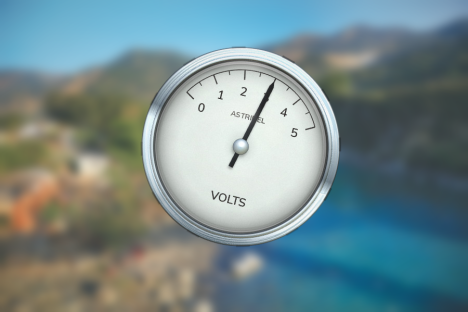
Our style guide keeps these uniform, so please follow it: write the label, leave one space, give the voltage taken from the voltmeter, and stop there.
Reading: 3 V
